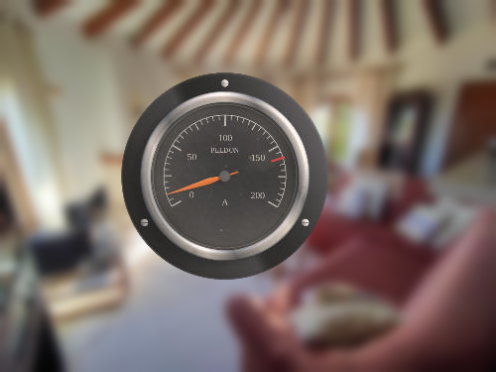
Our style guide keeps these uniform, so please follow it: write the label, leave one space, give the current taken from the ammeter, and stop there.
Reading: 10 A
